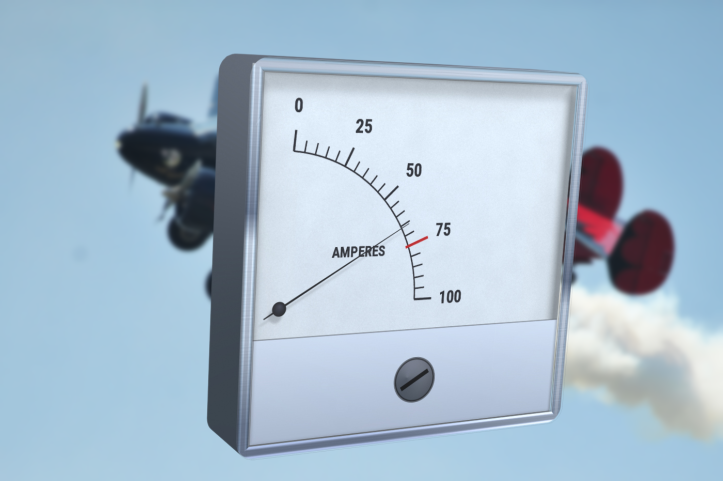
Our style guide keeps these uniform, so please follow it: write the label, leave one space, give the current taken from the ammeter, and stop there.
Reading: 65 A
